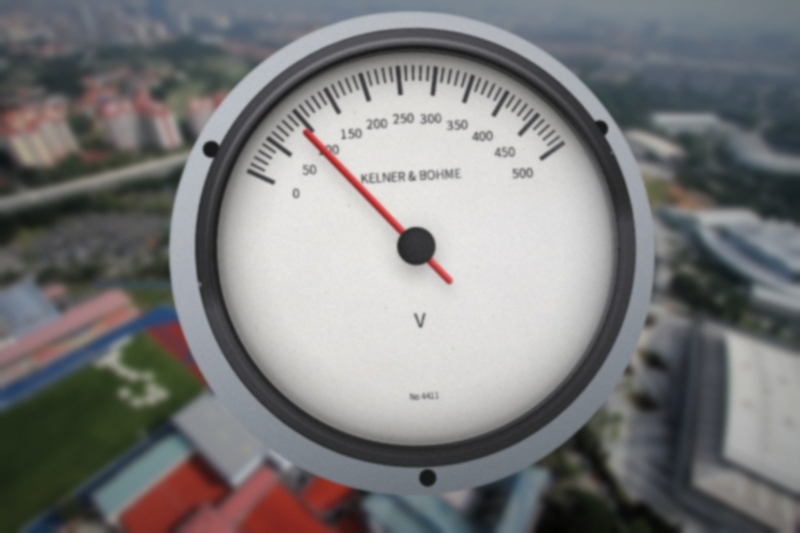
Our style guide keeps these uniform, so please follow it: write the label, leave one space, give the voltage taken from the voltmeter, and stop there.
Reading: 90 V
